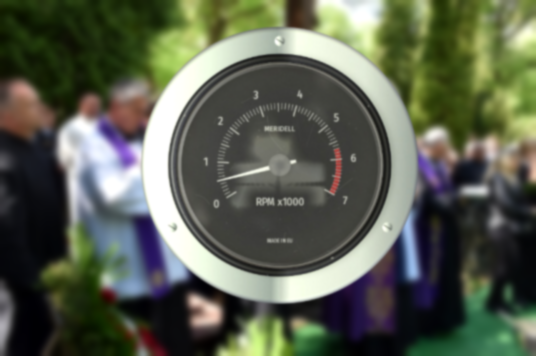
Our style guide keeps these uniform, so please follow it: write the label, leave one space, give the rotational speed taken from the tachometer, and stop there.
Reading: 500 rpm
